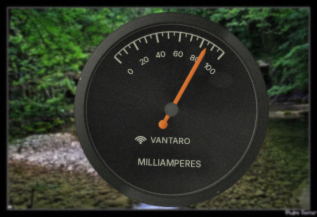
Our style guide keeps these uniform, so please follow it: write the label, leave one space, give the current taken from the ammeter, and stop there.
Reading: 85 mA
